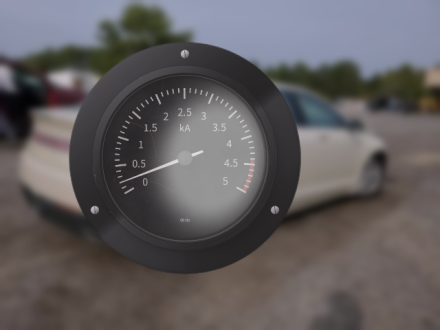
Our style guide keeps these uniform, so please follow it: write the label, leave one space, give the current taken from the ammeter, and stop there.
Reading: 0.2 kA
